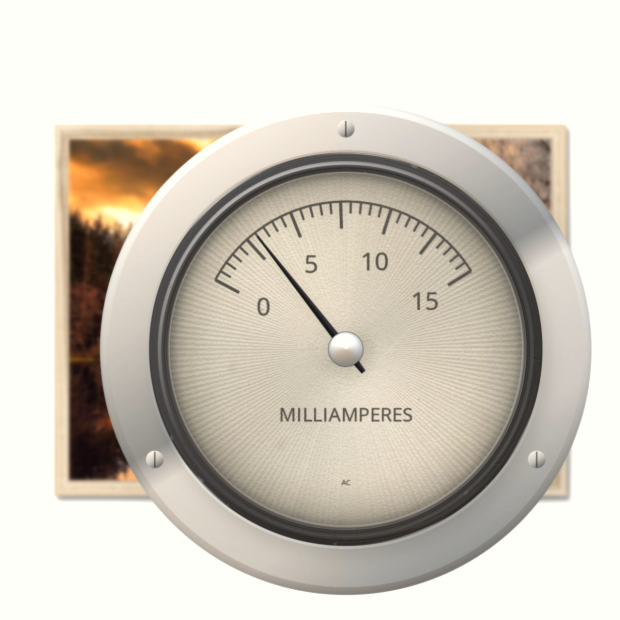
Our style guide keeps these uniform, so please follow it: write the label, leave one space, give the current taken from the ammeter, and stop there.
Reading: 3 mA
